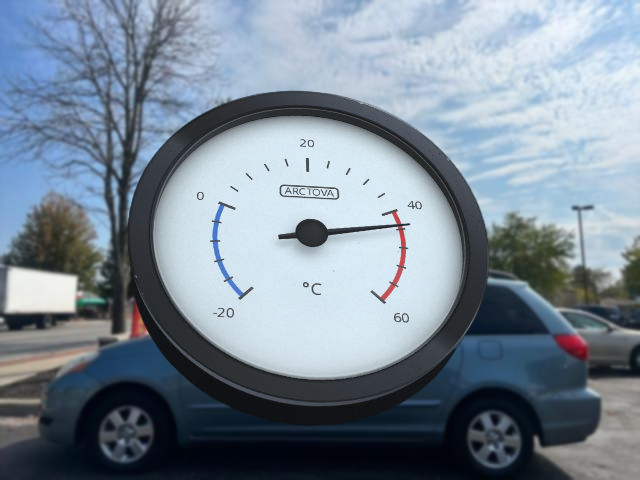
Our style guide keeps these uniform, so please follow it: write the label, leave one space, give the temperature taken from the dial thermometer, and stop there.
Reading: 44 °C
